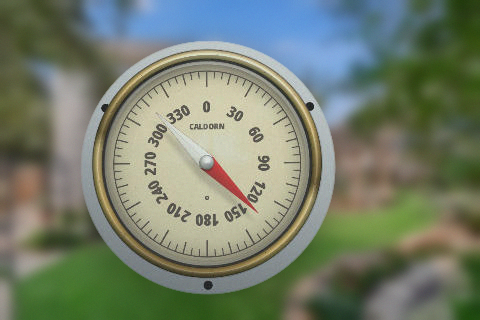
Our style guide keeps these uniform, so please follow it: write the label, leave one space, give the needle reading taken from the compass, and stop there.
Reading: 135 °
